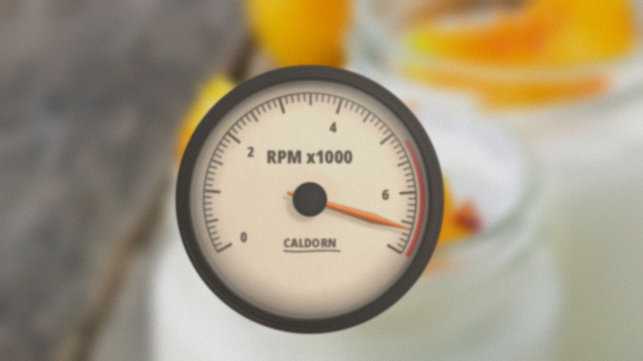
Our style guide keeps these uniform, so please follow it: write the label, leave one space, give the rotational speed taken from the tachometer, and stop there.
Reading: 6600 rpm
